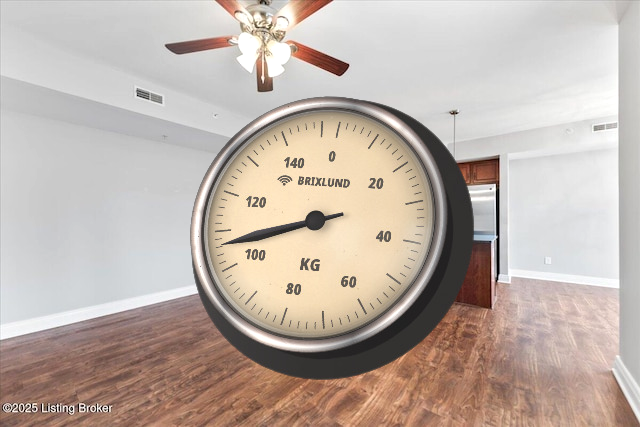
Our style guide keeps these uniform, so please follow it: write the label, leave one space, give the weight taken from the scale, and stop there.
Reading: 106 kg
